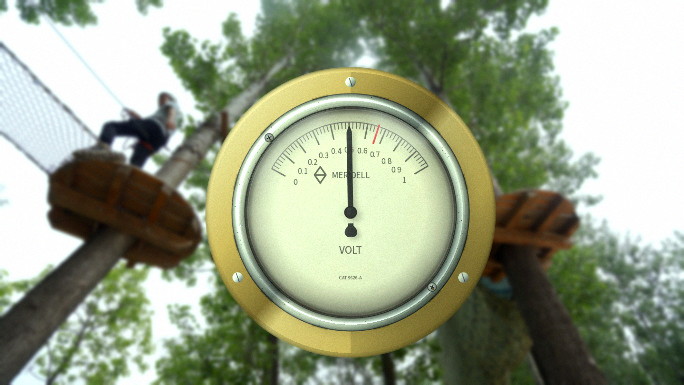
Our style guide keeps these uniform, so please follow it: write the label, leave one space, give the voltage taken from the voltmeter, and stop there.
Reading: 0.5 V
